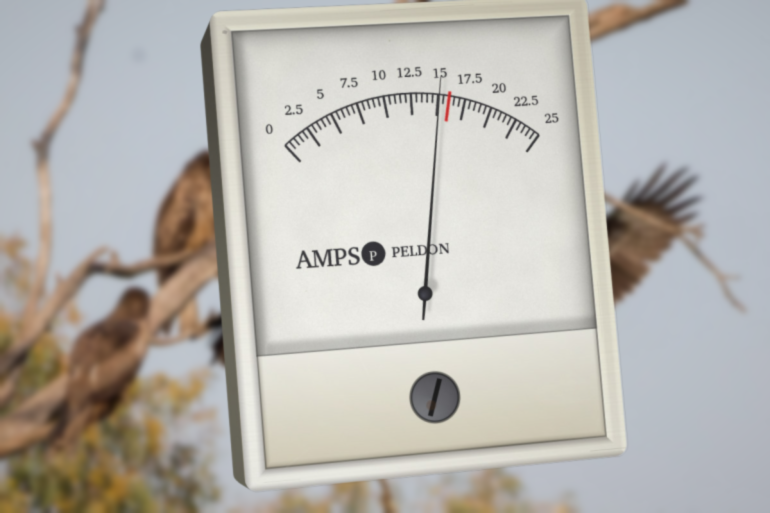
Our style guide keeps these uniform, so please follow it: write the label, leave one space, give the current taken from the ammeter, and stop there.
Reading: 15 A
